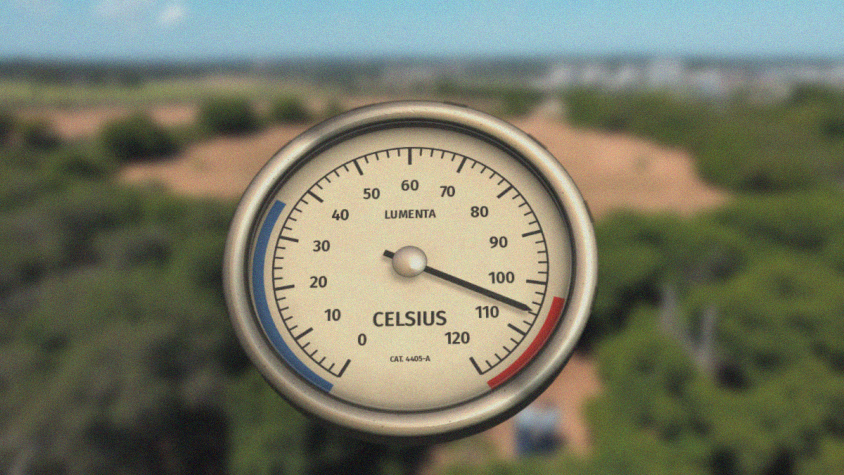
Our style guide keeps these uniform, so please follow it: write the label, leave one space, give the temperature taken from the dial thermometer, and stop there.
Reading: 106 °C
